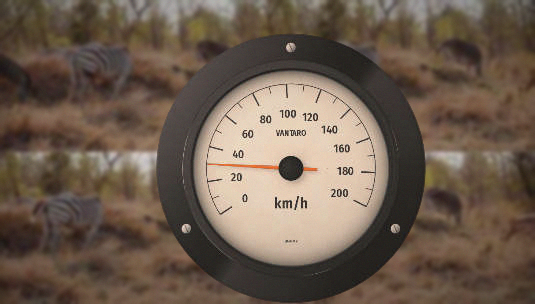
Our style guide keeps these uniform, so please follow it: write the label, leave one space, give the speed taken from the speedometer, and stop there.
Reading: 30 km/h
